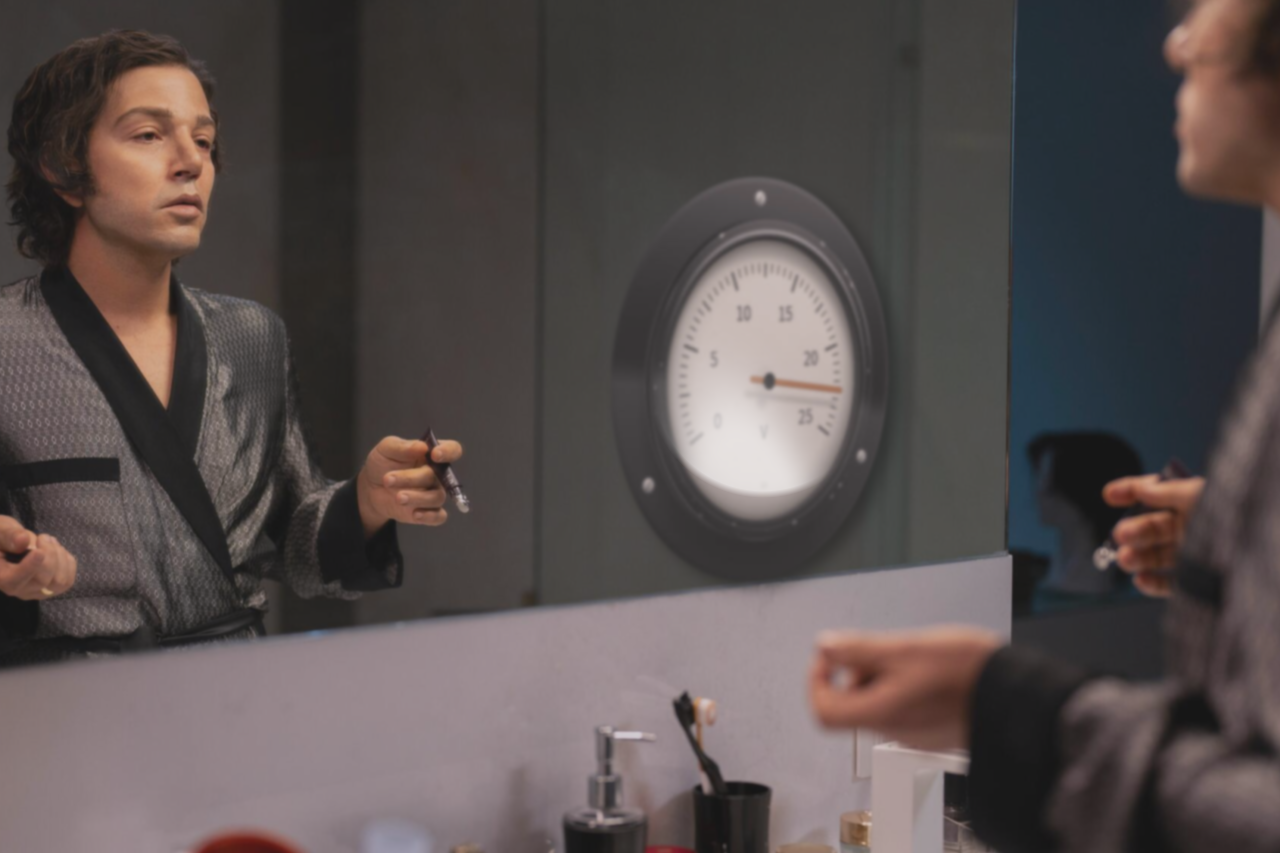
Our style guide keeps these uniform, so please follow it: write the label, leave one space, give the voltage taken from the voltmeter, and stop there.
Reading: 22.5 V
